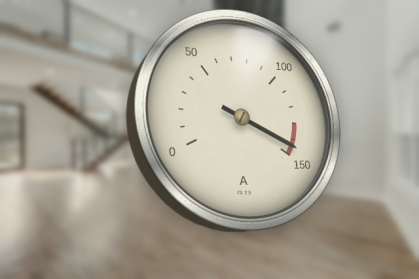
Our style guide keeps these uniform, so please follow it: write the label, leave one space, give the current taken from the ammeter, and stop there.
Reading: 145 A
